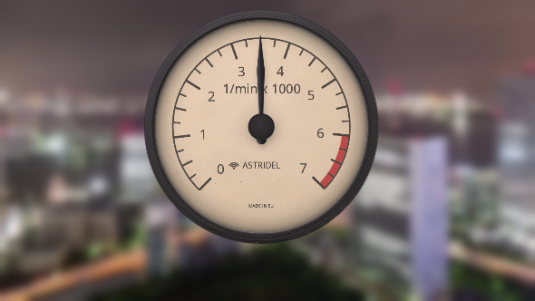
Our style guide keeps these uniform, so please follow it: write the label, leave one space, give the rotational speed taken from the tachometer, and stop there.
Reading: 3500 rpm
